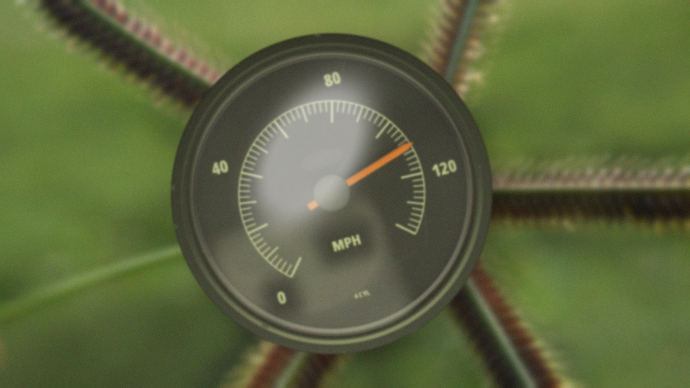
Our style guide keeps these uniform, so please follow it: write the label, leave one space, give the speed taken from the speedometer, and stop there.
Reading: 110 mph
